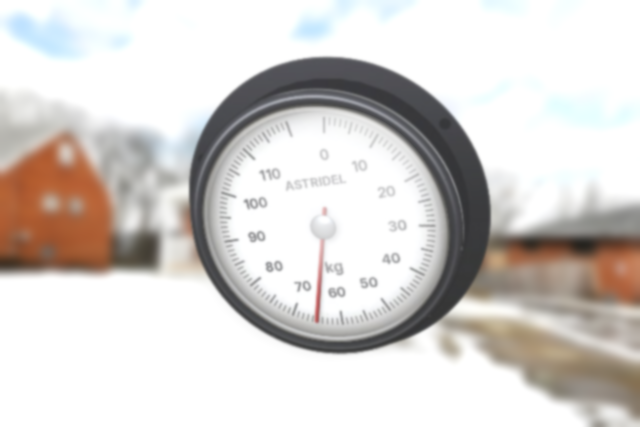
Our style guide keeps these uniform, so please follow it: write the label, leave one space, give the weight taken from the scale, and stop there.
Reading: 65 kg
